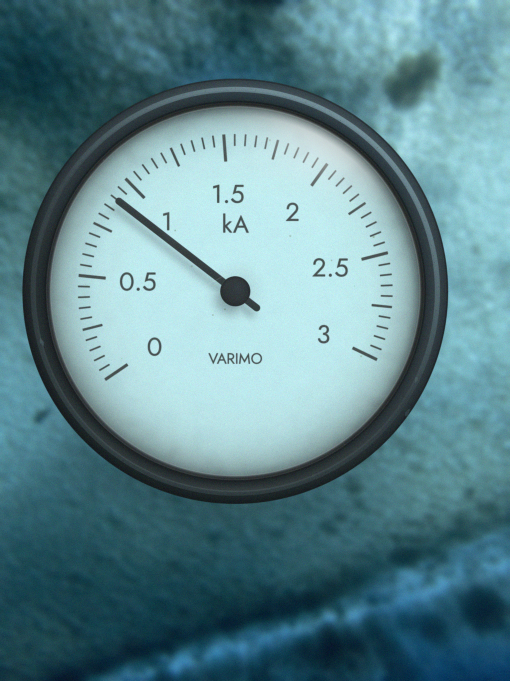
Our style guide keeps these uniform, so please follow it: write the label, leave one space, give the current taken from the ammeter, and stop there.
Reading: 0.9 kA
